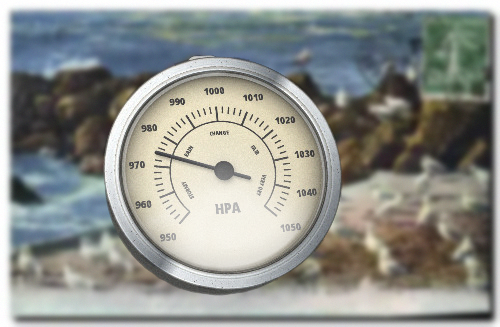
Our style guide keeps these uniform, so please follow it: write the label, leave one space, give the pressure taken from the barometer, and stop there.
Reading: 974 hPa
